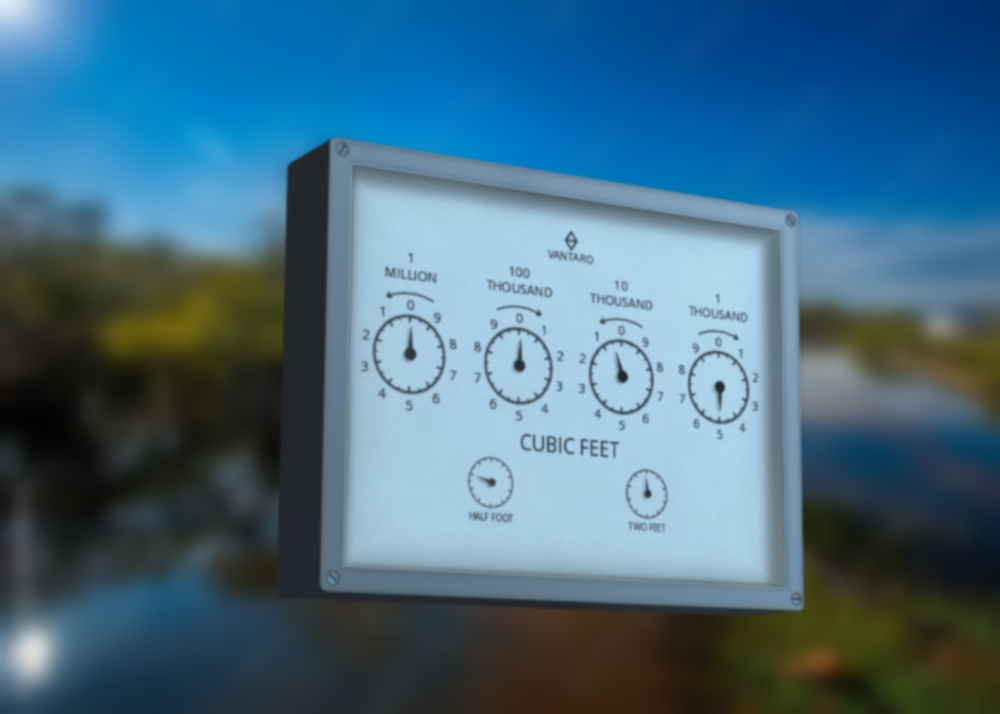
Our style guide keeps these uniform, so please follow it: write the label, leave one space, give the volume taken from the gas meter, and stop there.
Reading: 500 ft³
